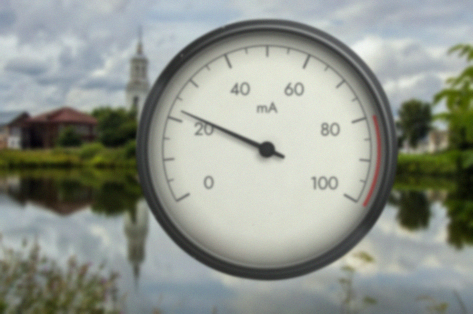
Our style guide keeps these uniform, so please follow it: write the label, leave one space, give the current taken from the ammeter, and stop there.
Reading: 22.5 mA
